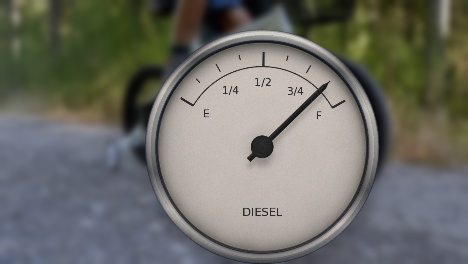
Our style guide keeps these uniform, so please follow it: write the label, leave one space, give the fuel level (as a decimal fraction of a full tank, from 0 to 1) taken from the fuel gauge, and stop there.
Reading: 0.875
